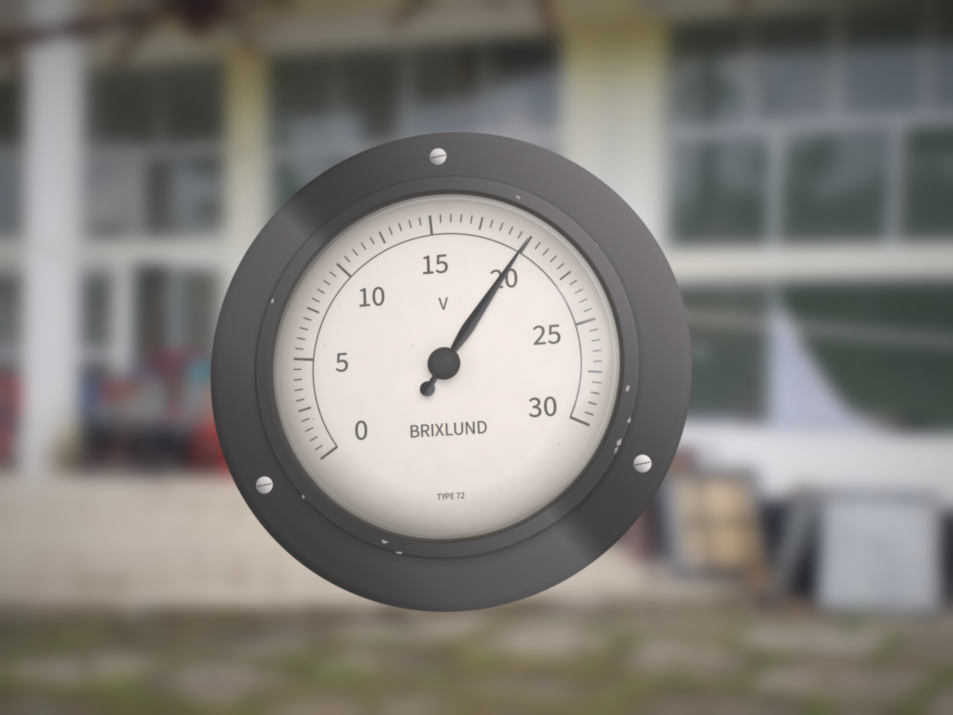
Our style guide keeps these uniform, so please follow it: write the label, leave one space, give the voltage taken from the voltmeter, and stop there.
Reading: 20 V
